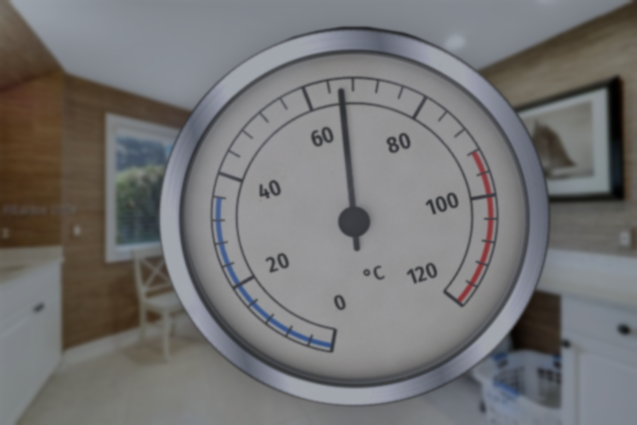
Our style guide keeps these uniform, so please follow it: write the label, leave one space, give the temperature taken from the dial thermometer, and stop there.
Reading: 66 °C
